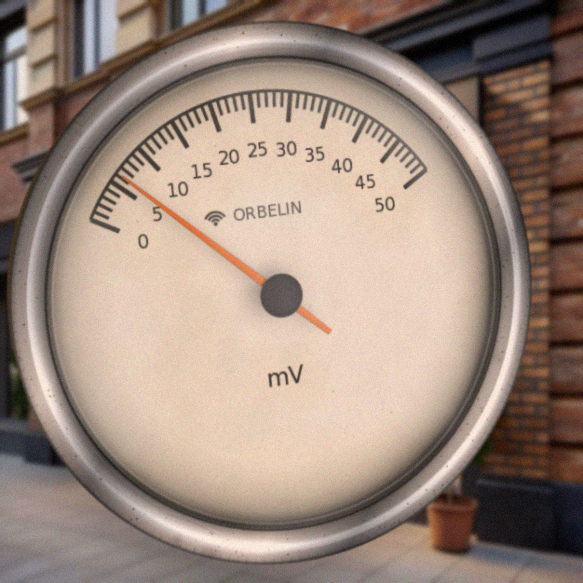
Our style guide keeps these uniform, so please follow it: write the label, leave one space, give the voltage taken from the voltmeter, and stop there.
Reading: 6 mV
